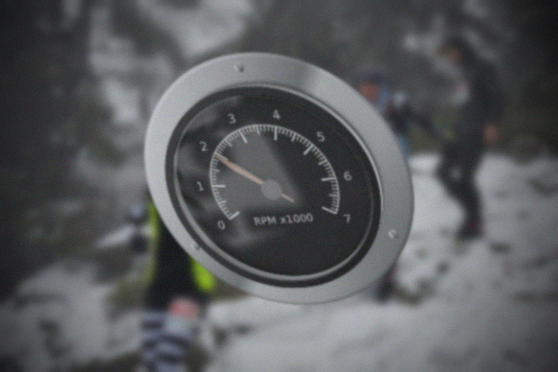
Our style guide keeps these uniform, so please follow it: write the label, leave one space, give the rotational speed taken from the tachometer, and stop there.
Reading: 2000 rpm
